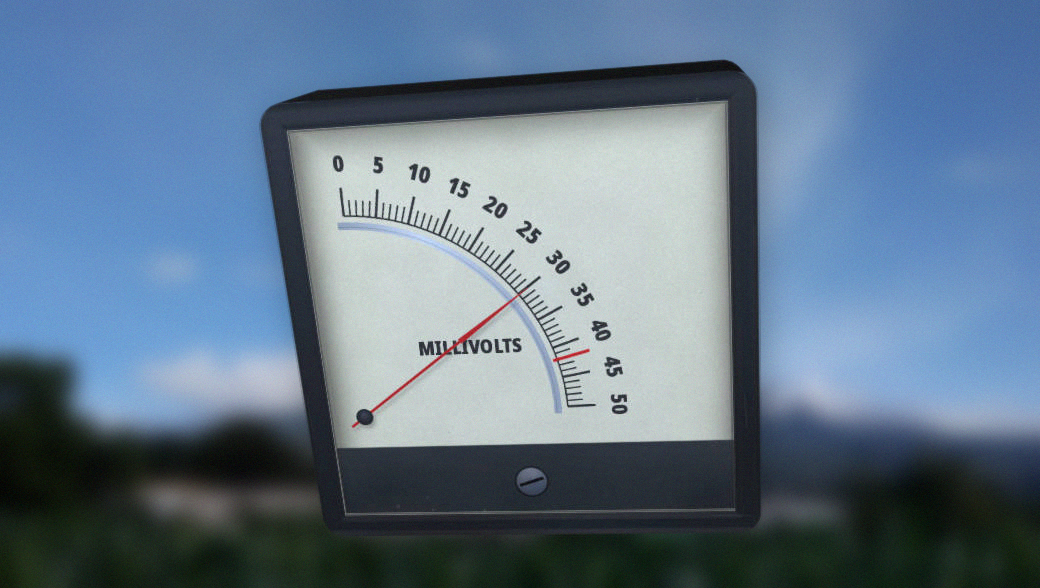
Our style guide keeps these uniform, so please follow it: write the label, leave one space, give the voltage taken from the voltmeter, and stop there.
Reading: 30 mV
